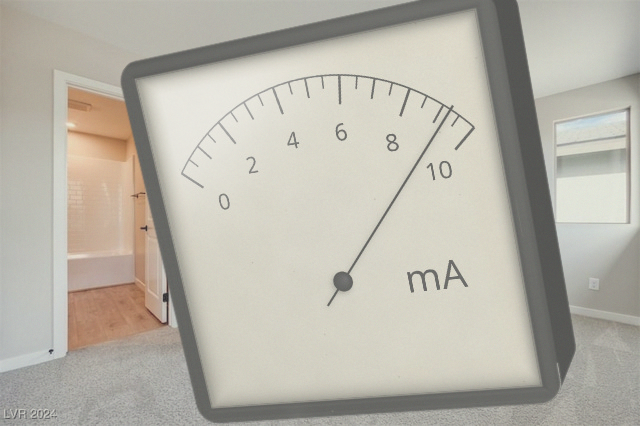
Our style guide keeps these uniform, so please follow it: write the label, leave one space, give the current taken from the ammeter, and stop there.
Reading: 9.25 mA
